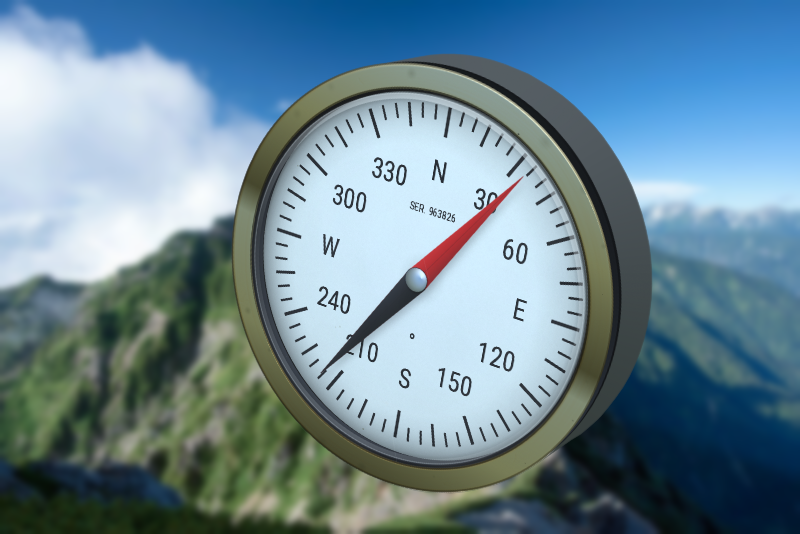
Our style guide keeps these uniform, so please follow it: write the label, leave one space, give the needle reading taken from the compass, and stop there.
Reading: 35 °
